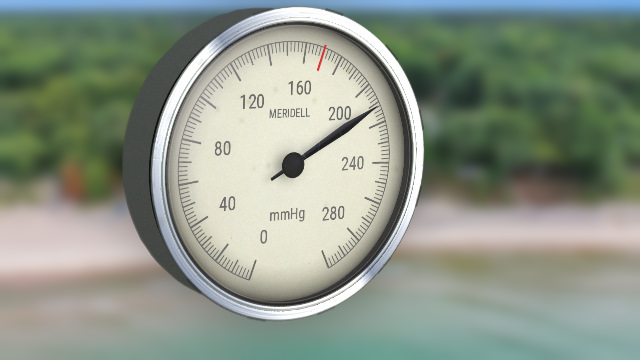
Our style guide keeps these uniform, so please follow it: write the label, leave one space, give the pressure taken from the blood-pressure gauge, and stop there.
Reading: 210 mmHg
